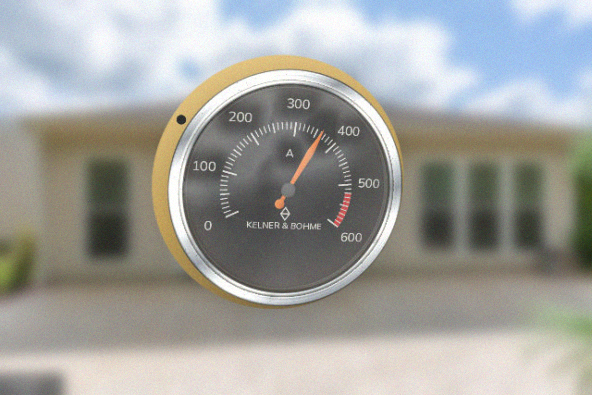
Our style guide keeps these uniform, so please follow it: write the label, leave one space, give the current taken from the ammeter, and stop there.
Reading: 360 A
